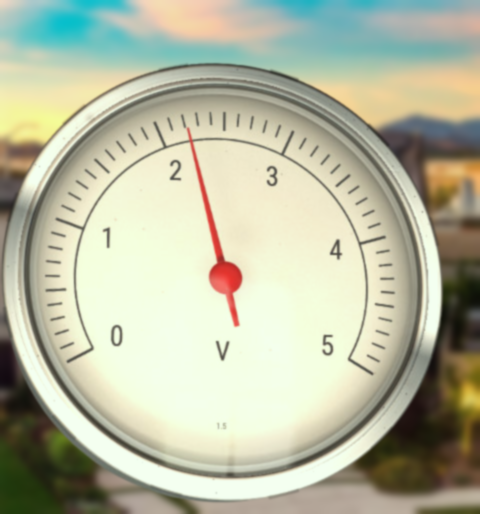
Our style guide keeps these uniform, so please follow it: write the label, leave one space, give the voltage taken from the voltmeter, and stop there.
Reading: 2.2 V
